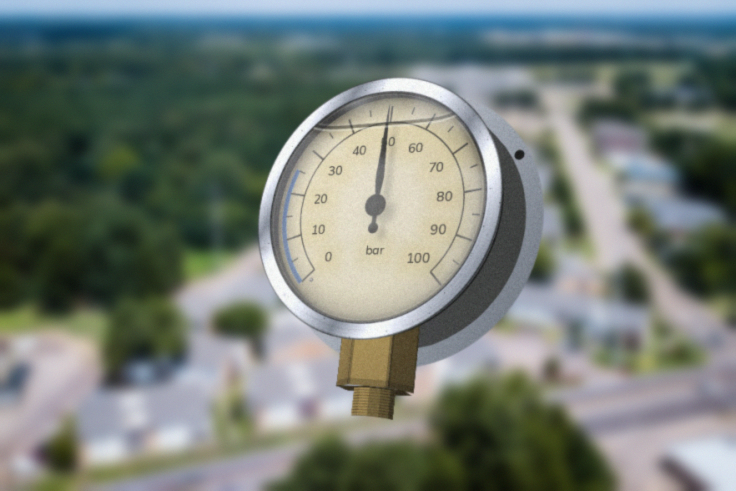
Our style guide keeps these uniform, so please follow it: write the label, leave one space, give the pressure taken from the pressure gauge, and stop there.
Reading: 50 bar
